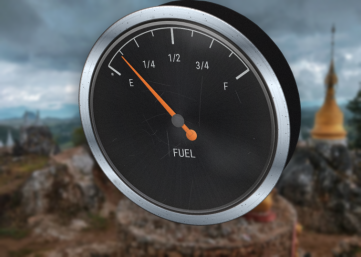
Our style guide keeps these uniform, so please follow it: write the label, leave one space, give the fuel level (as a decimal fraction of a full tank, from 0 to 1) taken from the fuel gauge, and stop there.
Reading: 0.125
